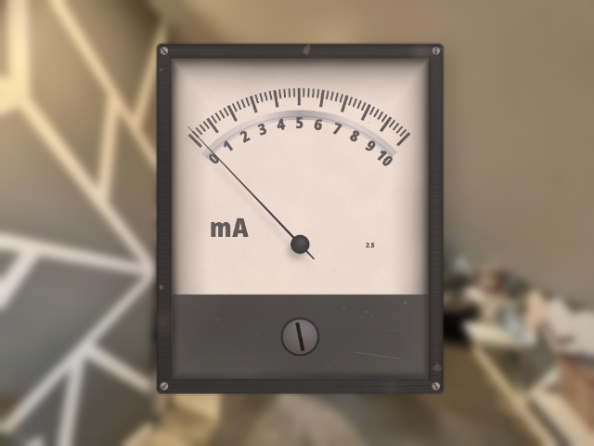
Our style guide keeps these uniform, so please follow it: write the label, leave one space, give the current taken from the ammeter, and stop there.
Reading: 0.2 mA
